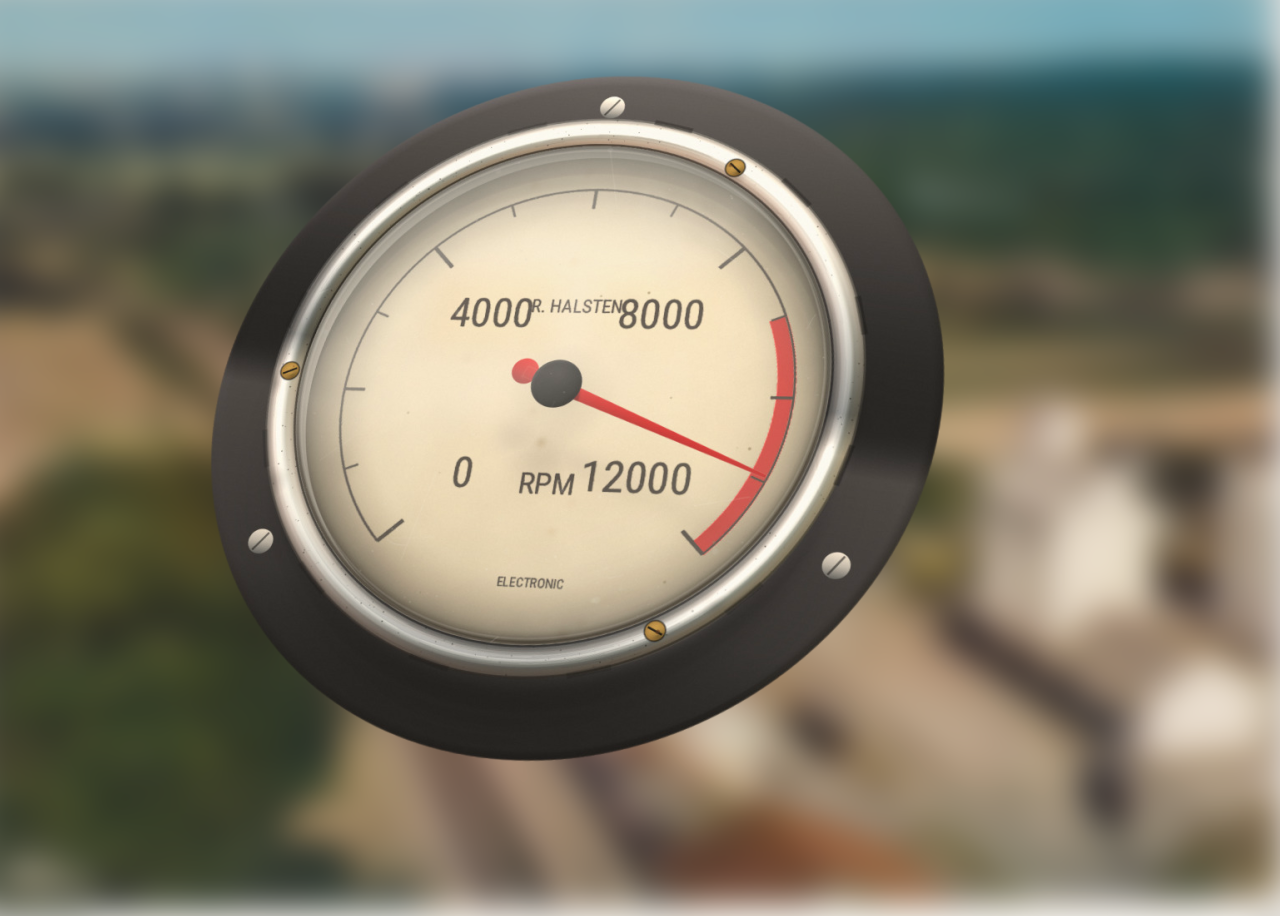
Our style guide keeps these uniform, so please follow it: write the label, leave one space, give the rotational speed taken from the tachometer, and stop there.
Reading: 11000 rpm
